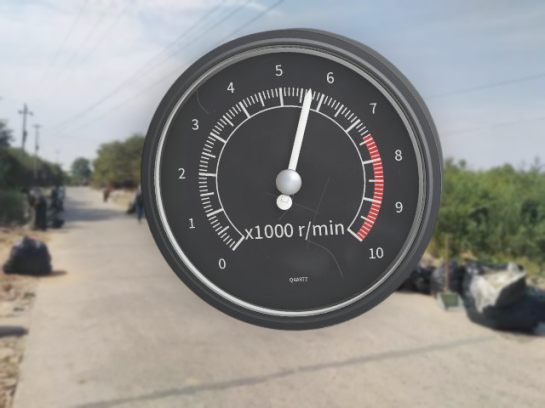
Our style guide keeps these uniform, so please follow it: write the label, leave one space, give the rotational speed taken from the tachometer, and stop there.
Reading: 5700 rpm
